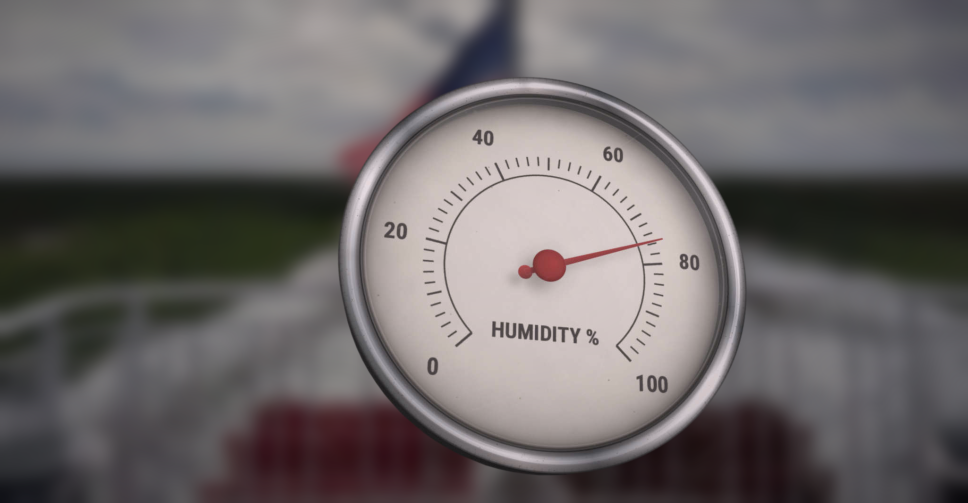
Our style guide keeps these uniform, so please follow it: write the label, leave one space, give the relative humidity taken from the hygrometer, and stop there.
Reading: 76 %
